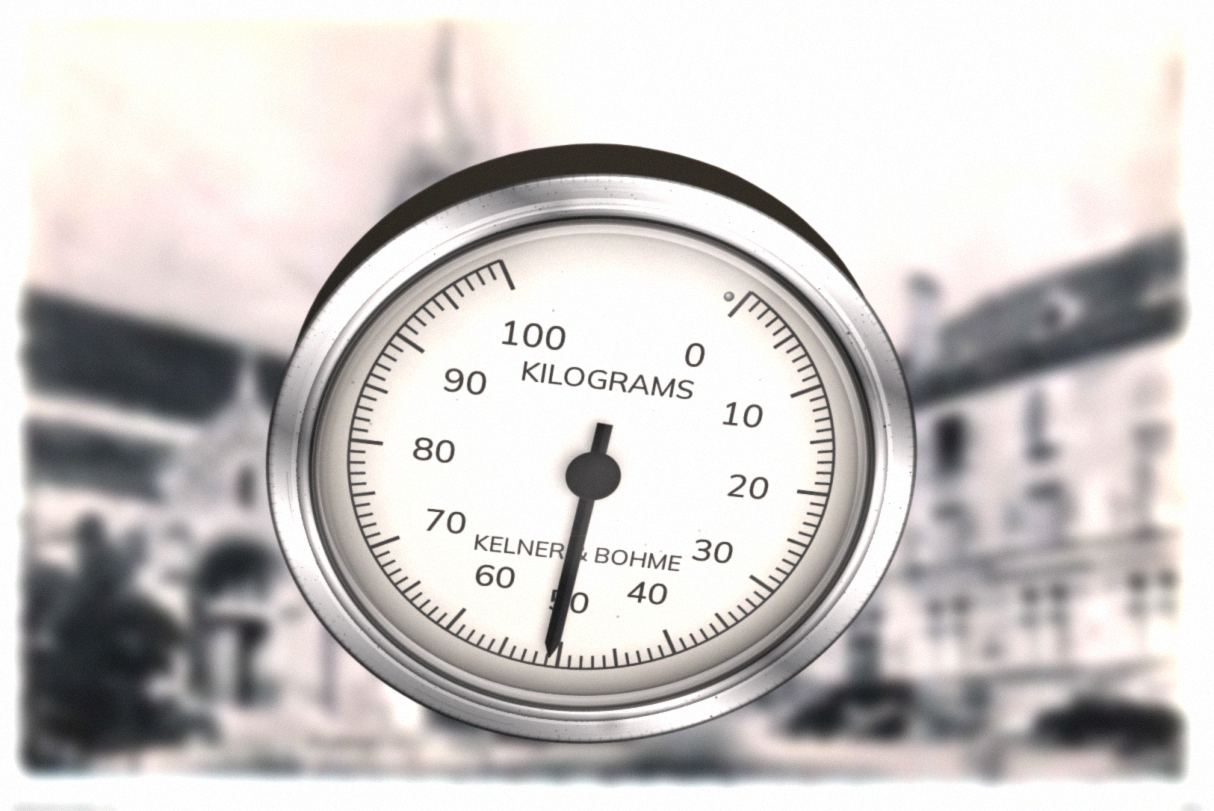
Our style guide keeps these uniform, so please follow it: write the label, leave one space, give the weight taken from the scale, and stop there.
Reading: 51 kg
